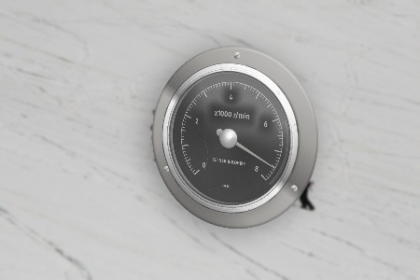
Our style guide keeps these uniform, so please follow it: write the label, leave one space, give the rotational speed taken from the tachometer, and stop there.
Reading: 7500 rpm
